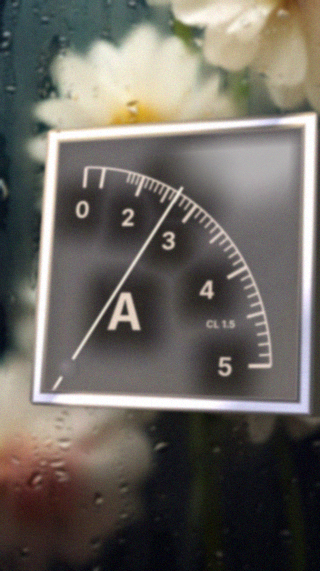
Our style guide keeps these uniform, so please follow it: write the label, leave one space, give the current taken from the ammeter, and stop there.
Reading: 2.7 A
